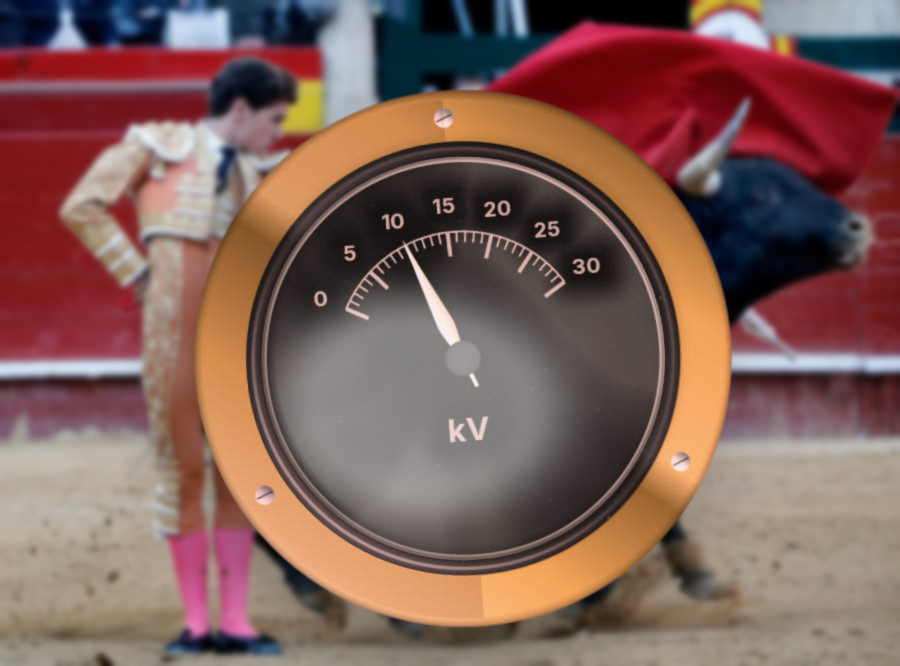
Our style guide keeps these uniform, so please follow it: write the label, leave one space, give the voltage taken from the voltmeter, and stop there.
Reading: 10 kV
